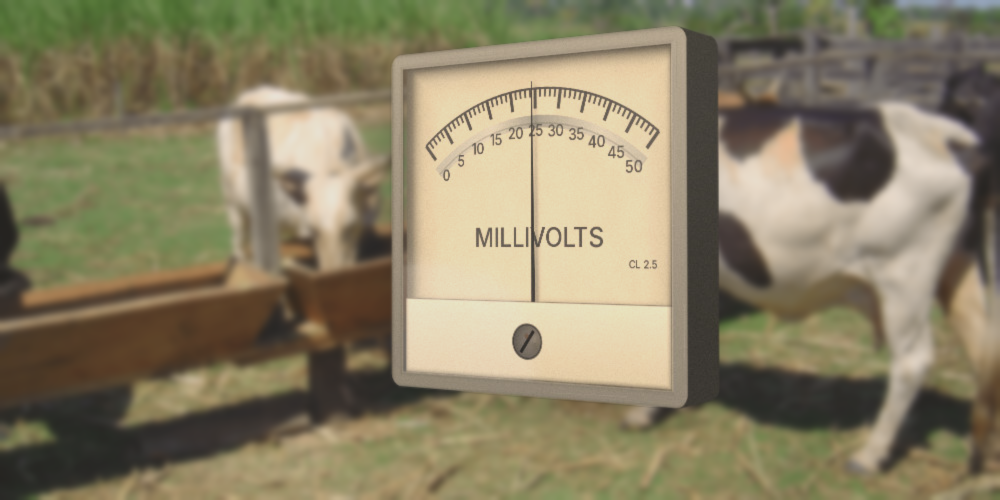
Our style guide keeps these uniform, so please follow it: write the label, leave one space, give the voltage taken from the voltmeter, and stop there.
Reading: 25 mV
